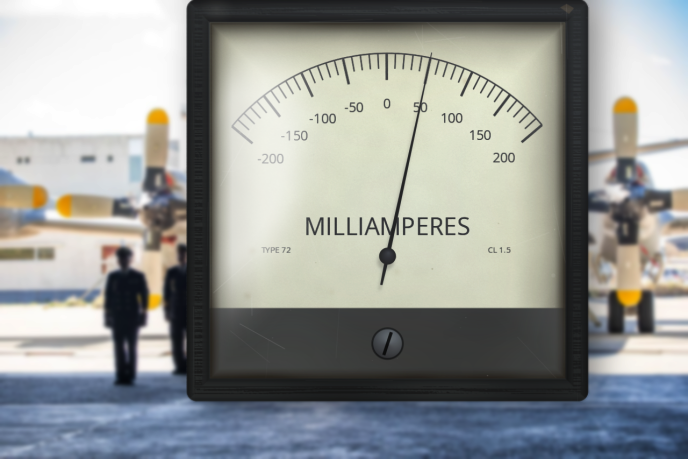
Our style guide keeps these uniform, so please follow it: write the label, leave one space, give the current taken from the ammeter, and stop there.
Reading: 50 mA
